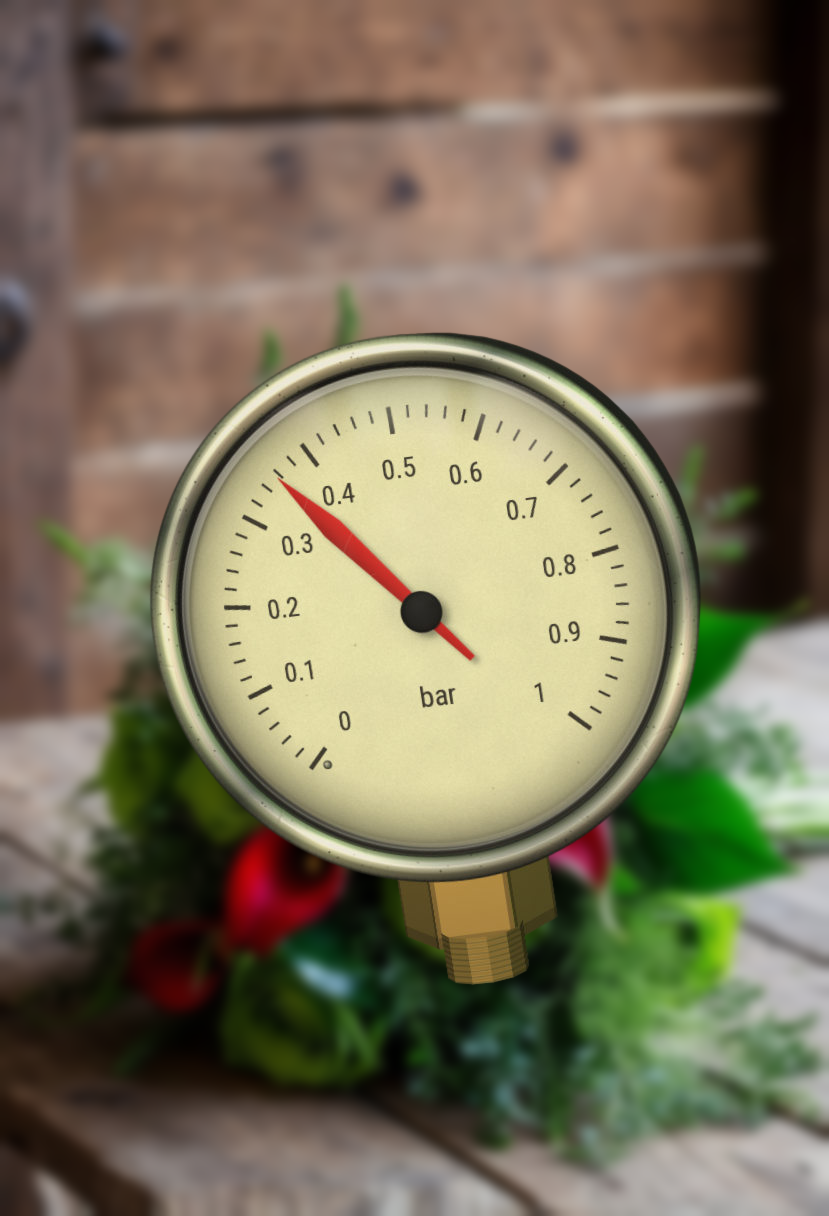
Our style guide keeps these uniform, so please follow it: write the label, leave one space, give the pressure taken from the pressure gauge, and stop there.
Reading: 0.36 bar
